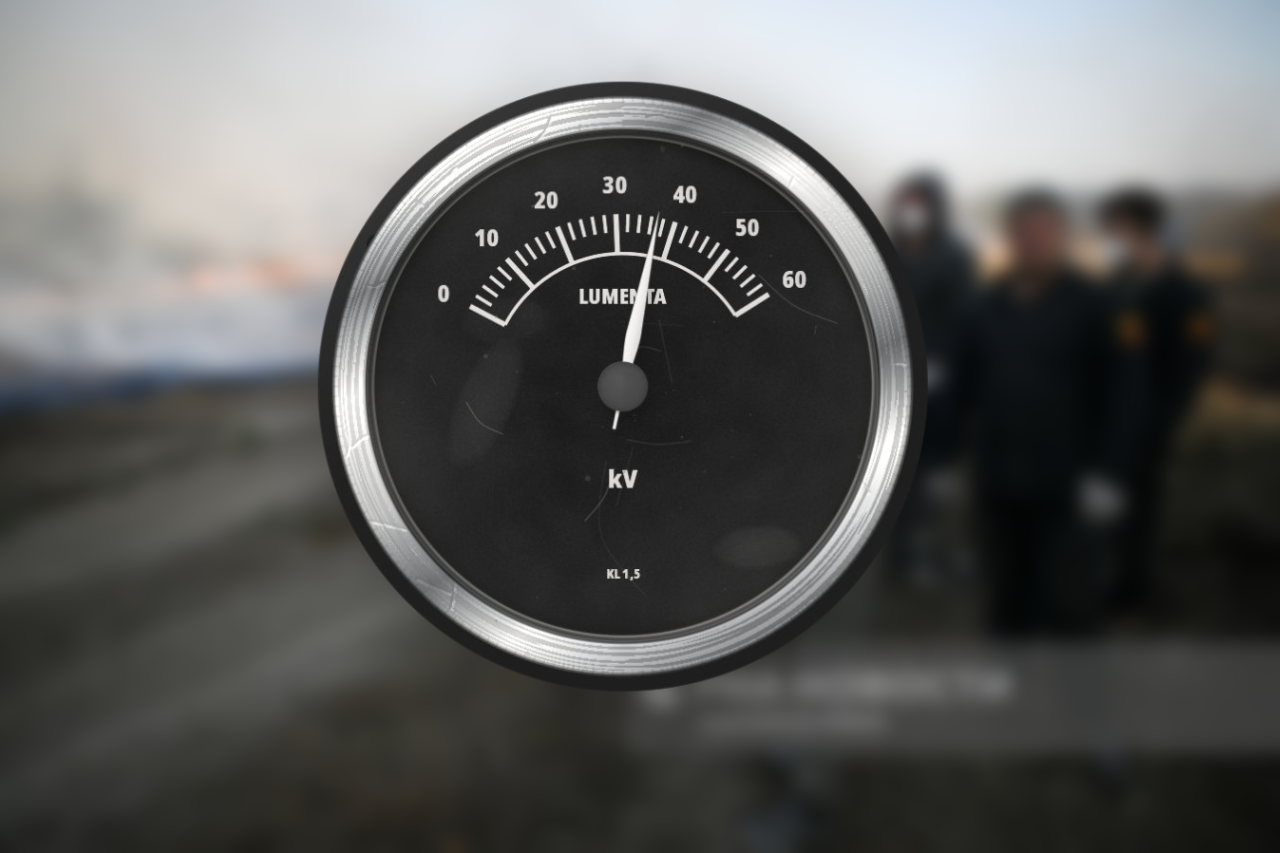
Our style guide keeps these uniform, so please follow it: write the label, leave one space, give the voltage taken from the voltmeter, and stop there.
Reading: 37 kV
